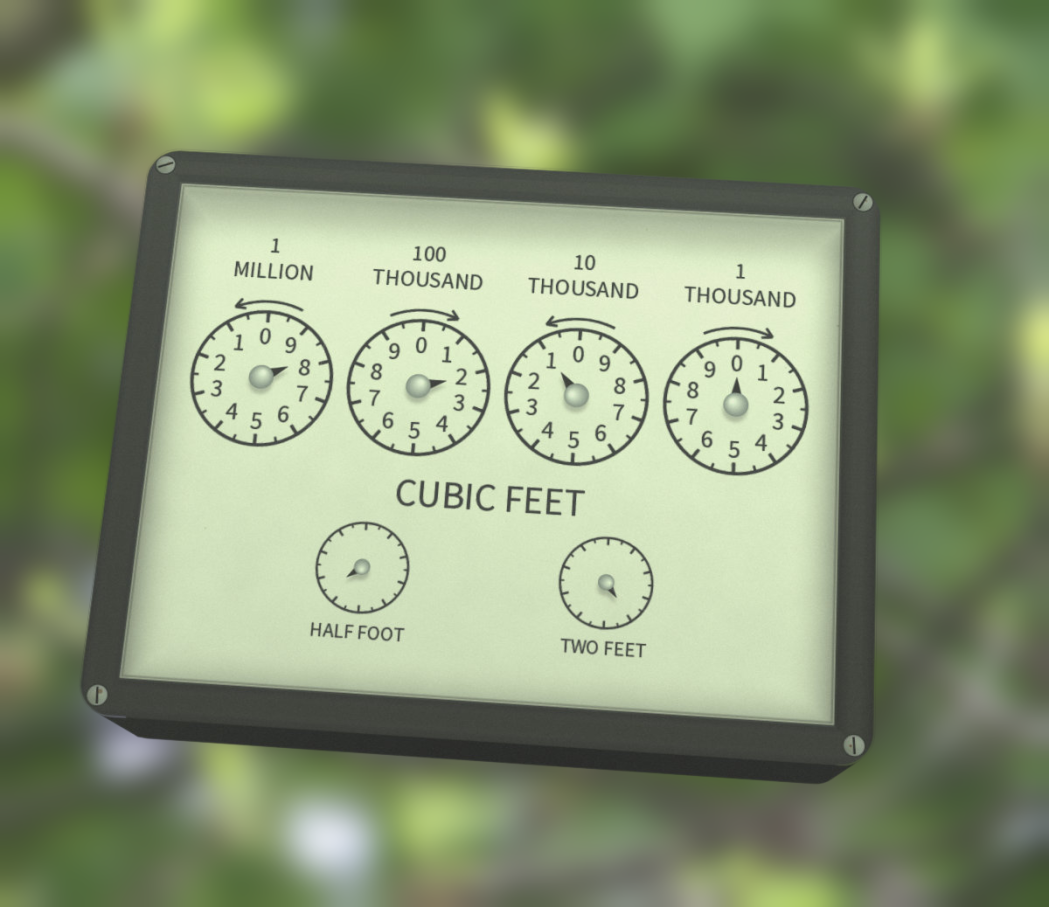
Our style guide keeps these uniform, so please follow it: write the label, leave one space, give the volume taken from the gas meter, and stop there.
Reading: 821000 ft³
